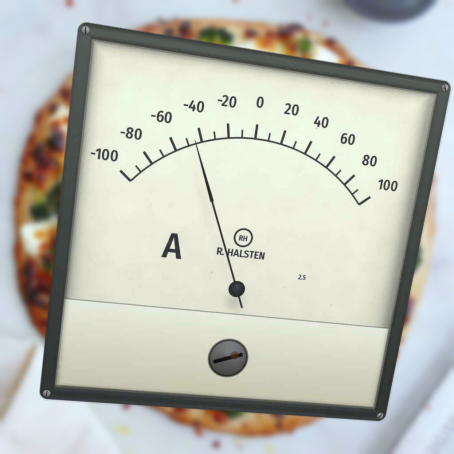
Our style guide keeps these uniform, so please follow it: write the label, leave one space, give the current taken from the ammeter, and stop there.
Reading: -45 A
